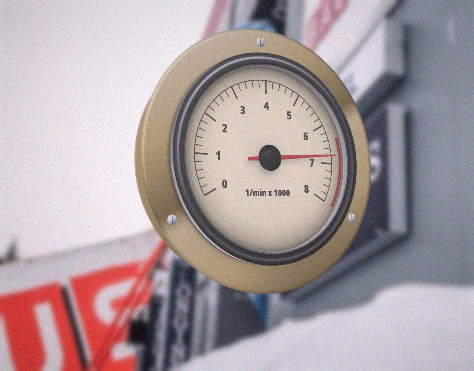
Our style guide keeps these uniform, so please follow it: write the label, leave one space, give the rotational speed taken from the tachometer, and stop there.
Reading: 6800 rpm
